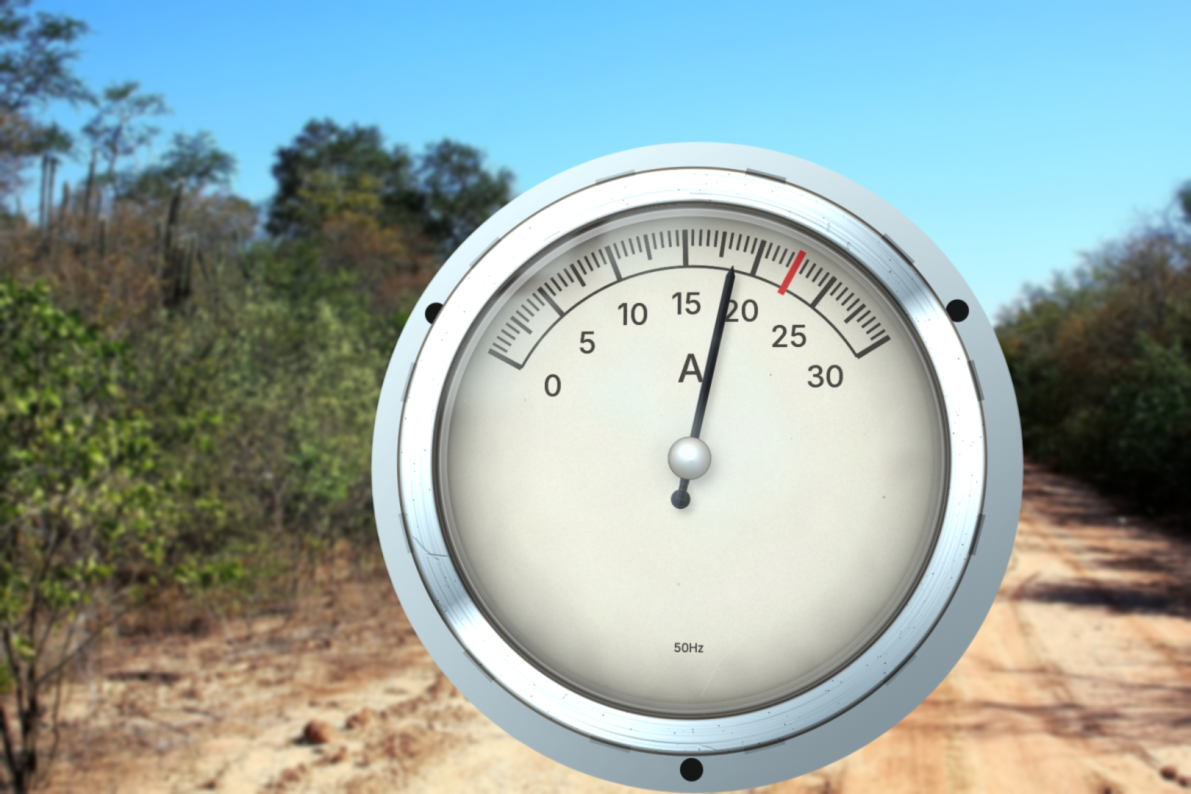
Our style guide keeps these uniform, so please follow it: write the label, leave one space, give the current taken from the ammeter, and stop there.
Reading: 18.5 A
